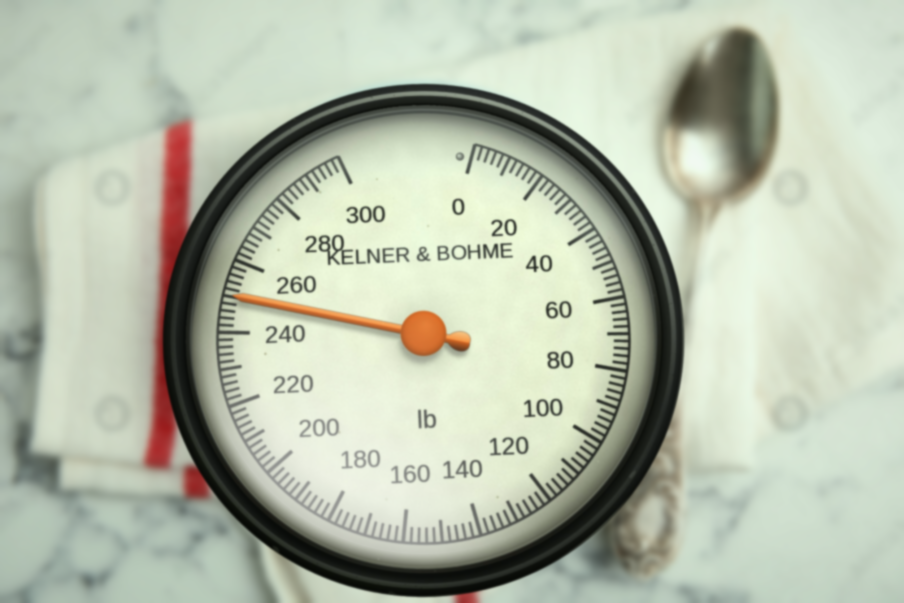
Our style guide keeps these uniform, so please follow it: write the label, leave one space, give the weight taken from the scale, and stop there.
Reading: 250 lb
